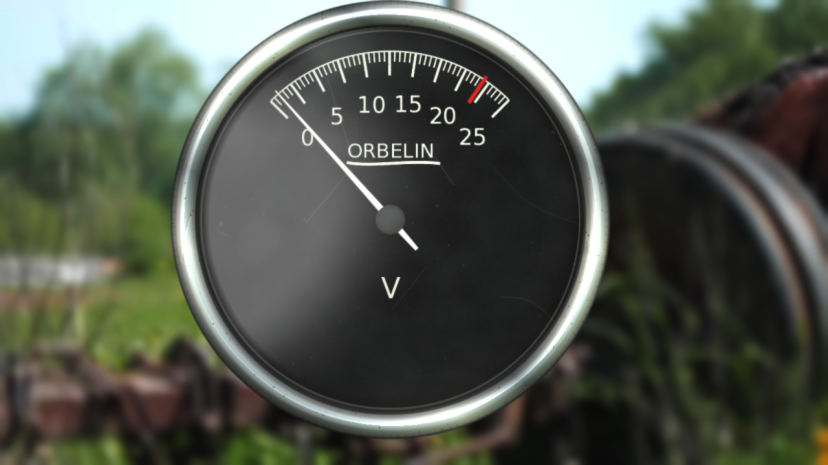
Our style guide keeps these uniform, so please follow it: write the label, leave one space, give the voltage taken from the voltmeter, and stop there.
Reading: 1 V
